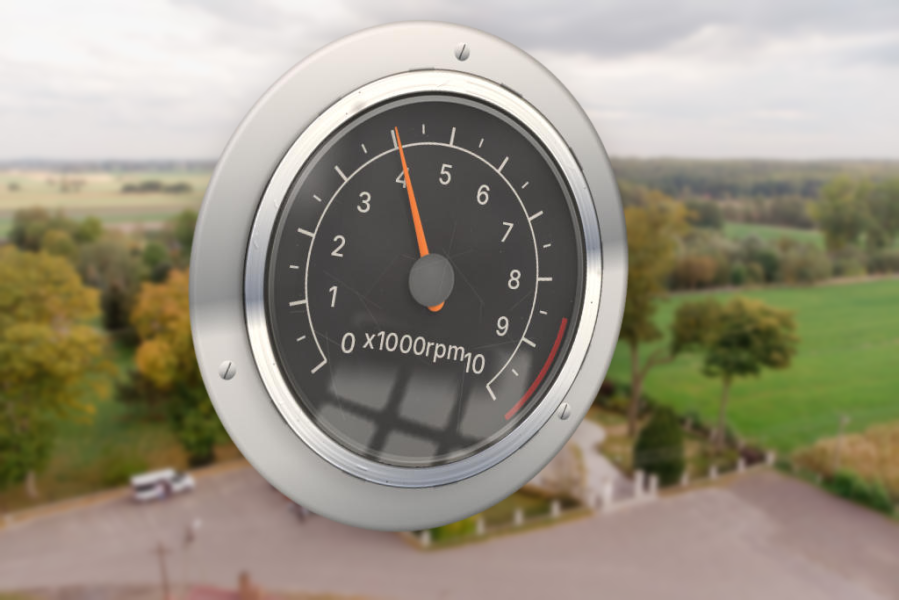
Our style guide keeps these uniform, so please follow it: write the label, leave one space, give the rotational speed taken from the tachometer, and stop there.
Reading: 4000 rpm
